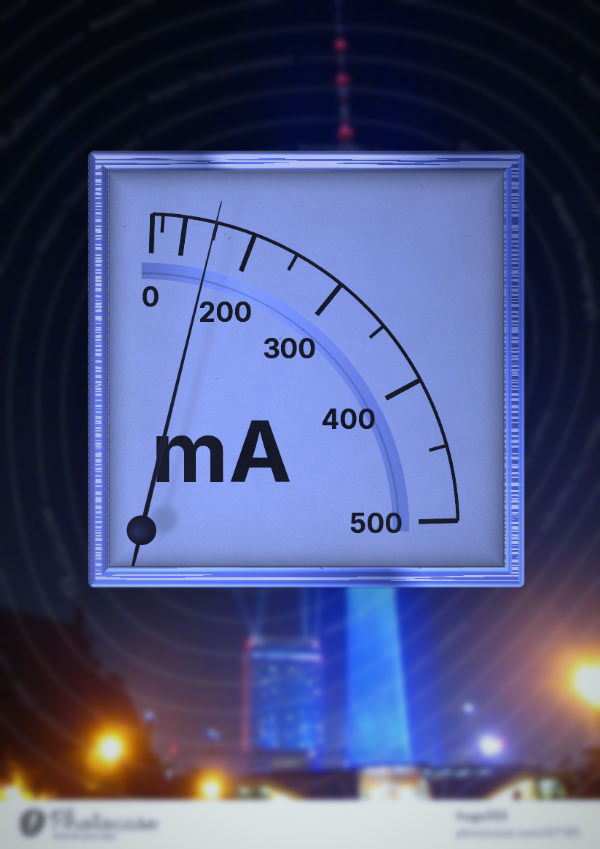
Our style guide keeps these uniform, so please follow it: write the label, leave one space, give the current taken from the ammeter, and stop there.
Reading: 150 mA
